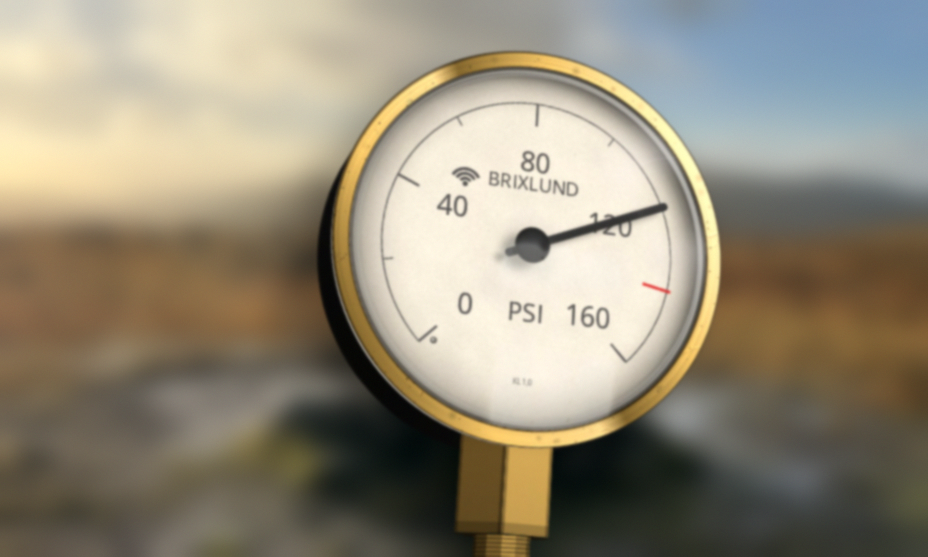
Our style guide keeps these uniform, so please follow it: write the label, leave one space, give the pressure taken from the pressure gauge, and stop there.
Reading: 120 psi
